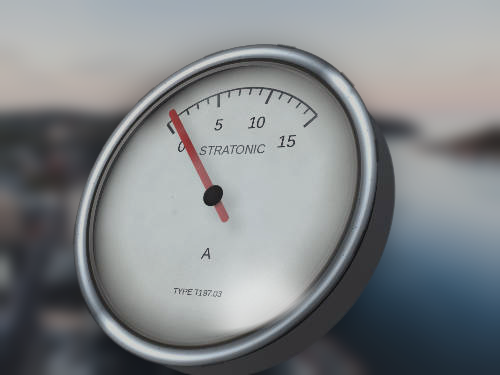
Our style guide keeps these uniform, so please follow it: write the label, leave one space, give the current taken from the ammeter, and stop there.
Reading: 1 A
